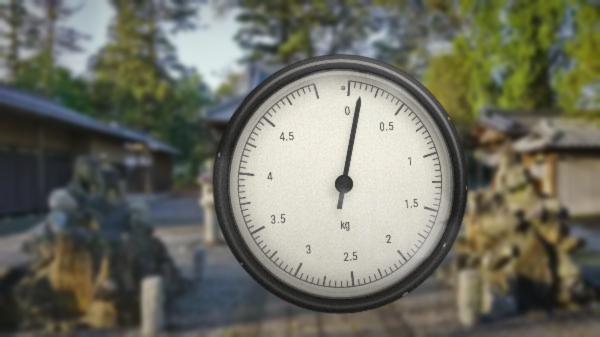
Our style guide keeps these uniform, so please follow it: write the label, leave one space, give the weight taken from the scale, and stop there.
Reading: 0.1 kg
